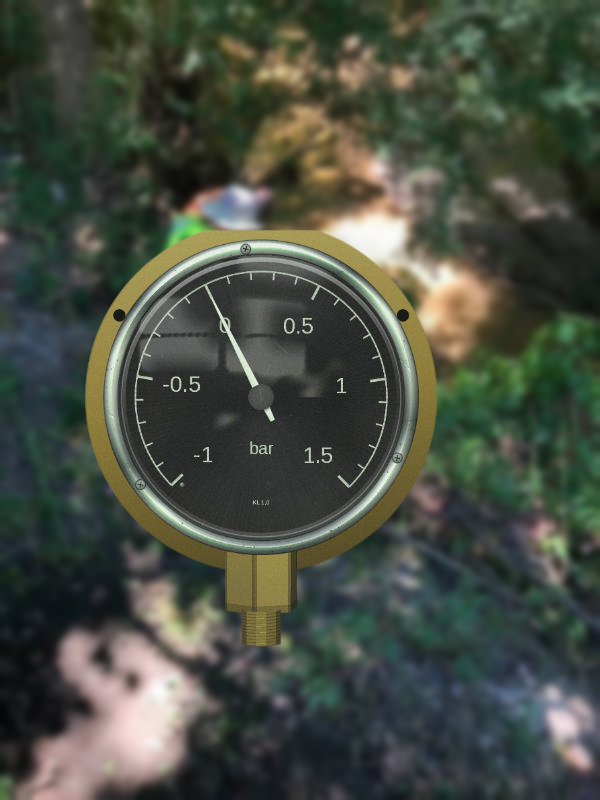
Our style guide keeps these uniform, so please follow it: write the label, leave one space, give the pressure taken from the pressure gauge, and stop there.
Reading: 0 bar
